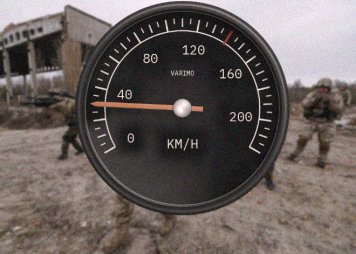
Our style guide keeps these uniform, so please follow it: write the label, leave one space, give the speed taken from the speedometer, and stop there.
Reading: 30 km/h
